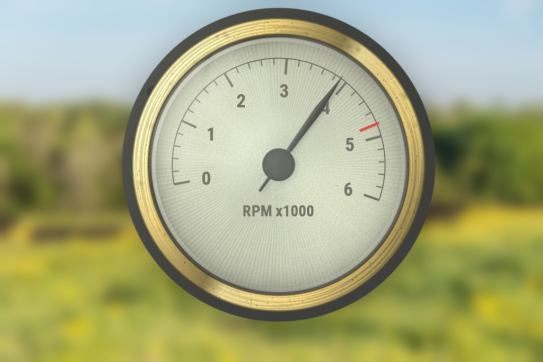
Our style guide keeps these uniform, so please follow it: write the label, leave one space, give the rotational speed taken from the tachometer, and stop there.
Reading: 3900 rpm
